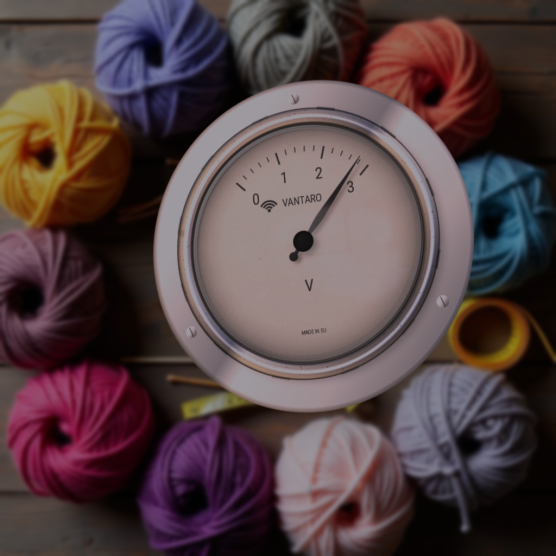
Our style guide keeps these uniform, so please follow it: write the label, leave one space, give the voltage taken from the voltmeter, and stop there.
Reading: 2.8 V
